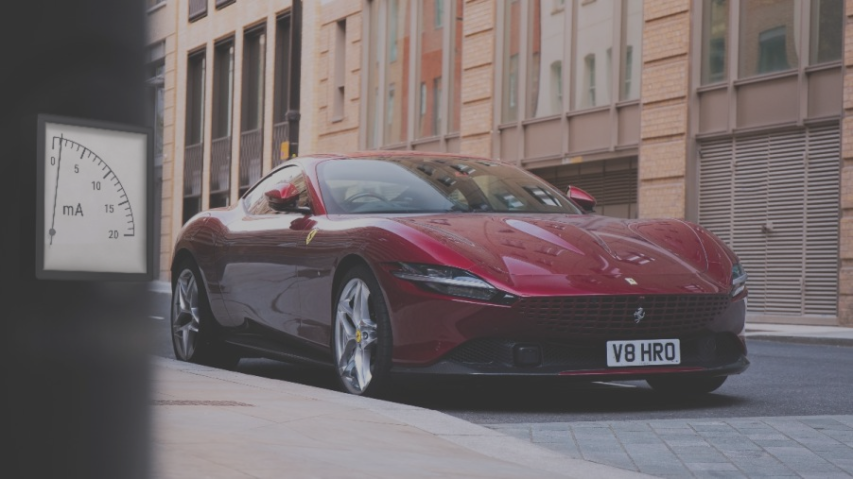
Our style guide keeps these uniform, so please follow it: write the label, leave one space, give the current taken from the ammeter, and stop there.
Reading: 1 mA
